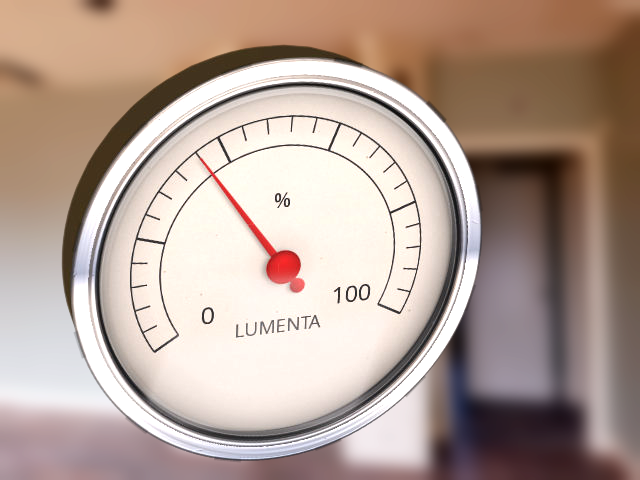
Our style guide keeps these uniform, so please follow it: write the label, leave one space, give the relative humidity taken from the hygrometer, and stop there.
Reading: 36 %
